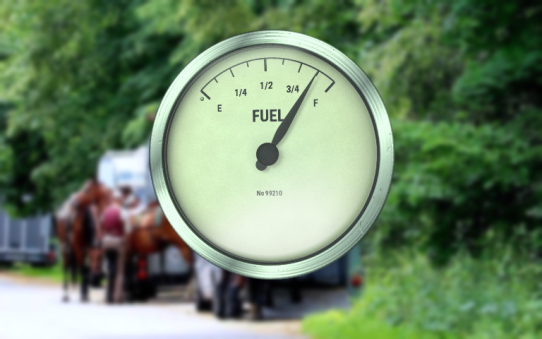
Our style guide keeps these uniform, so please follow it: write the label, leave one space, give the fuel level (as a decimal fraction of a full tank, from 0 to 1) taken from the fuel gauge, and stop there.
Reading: 0.875
